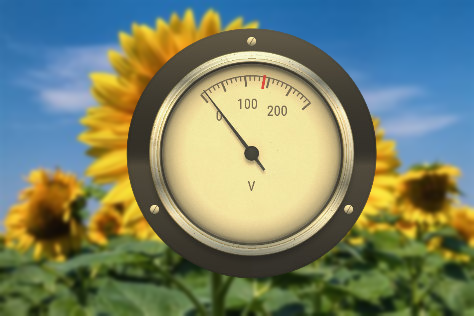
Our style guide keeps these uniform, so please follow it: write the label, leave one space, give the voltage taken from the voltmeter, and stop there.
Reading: 10 V
